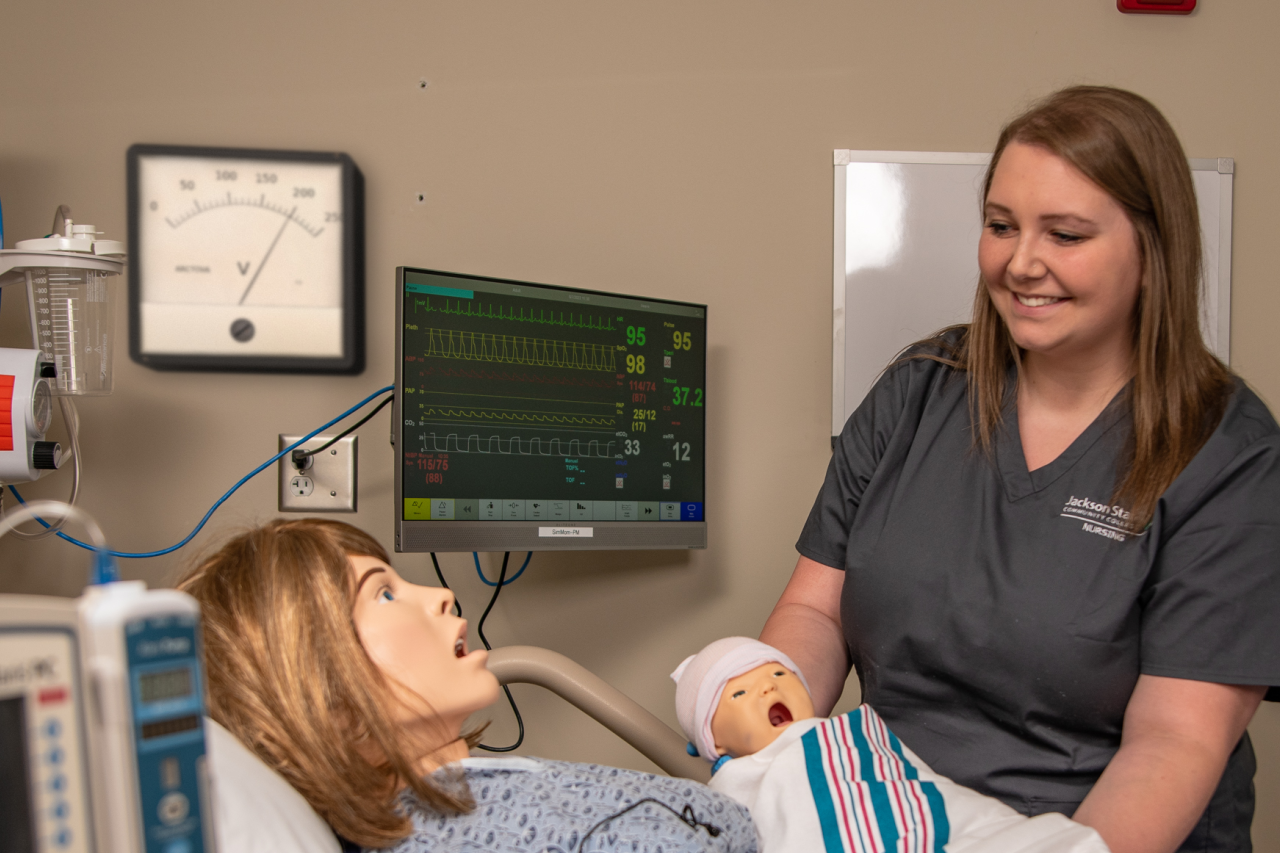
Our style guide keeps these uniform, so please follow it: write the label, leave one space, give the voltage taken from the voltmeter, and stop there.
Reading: 200 V
